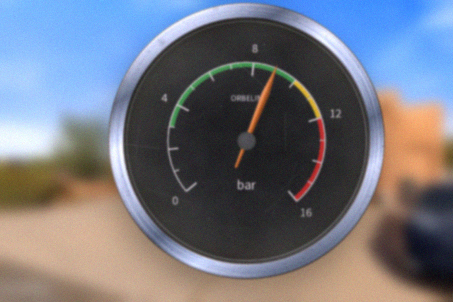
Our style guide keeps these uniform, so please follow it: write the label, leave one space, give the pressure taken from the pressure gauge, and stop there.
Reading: 9 bar
